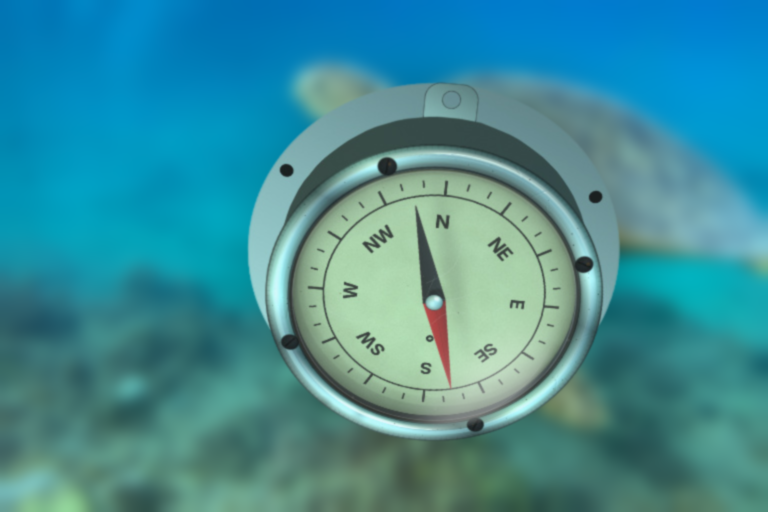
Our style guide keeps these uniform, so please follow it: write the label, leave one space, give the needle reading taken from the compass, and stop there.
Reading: 165 °
